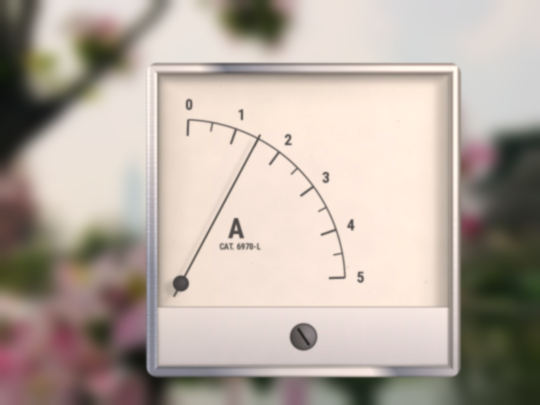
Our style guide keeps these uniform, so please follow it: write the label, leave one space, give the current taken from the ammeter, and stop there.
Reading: 1.5 A
